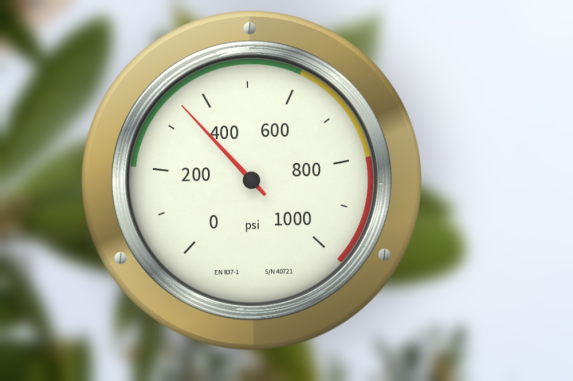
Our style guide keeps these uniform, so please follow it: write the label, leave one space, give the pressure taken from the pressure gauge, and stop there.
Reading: 350 psi
